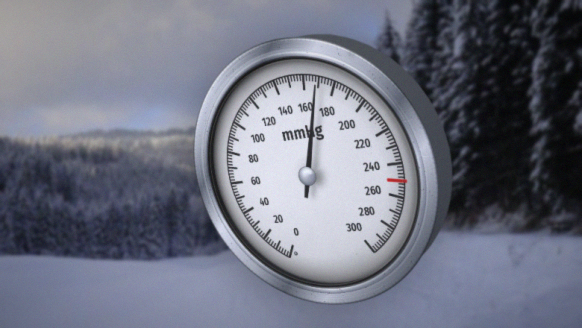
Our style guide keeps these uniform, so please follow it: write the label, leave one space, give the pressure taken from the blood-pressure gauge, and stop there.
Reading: 170 mmHg
